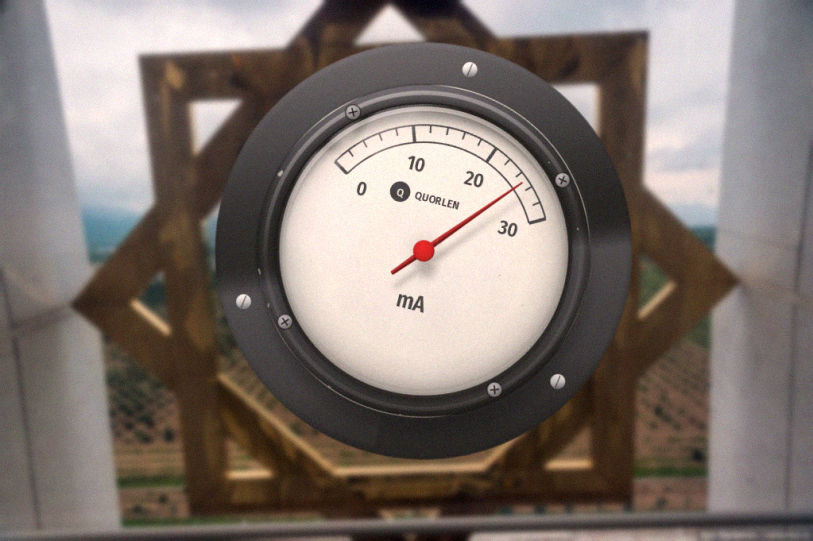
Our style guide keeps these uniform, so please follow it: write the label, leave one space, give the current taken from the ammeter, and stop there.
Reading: 25 mA
